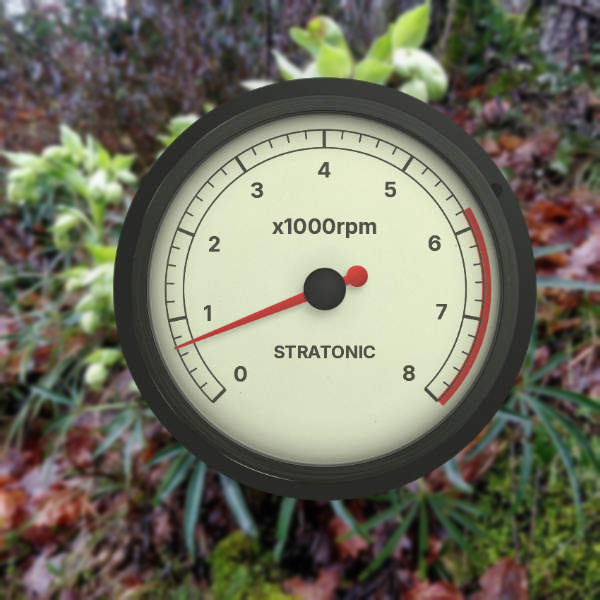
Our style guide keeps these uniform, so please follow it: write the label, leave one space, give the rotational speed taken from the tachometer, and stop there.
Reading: 700 rpm
